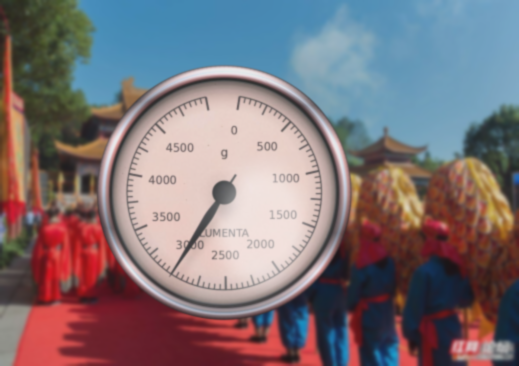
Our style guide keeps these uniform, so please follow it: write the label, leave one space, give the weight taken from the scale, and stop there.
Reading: 3000 g
